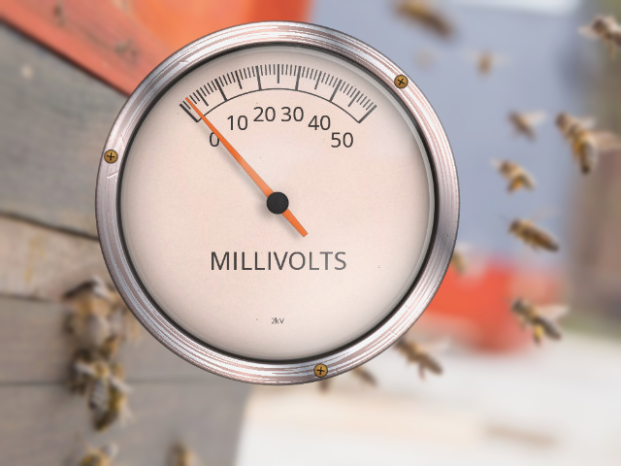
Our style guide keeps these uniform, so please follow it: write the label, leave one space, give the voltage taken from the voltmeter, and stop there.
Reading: 2 mV
